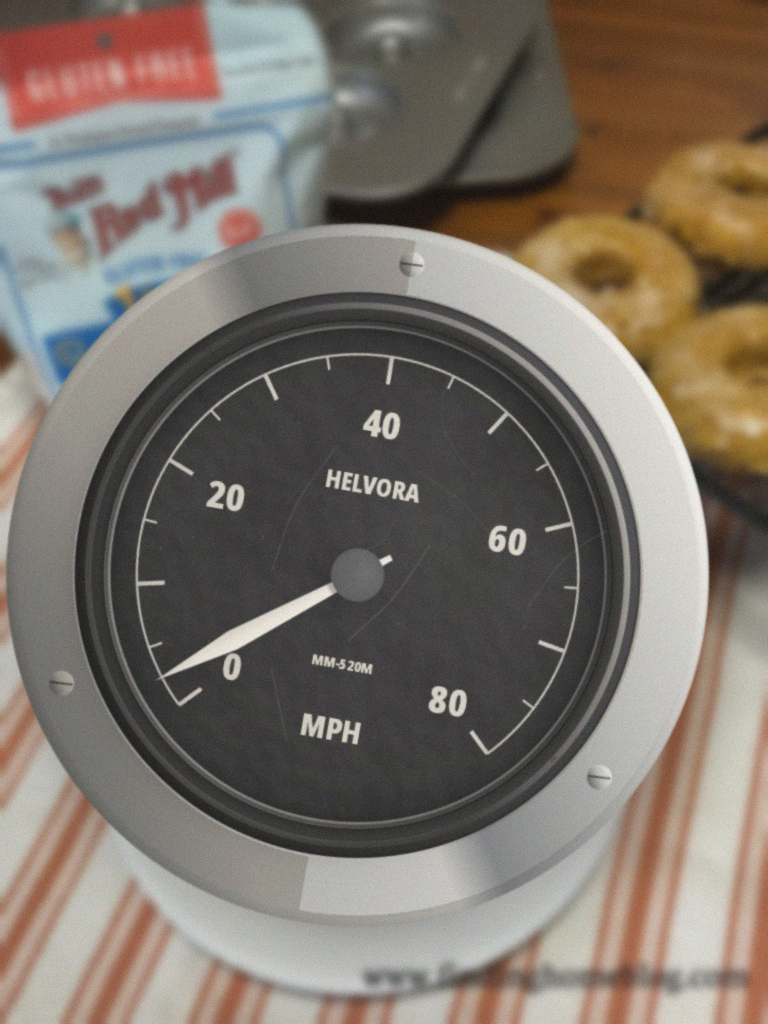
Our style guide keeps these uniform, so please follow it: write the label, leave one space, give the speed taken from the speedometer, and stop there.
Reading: 2.5 mph
